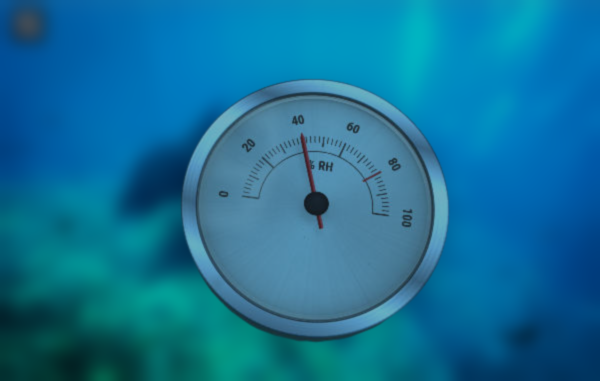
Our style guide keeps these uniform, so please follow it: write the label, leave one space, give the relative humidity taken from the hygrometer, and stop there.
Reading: 40 %
